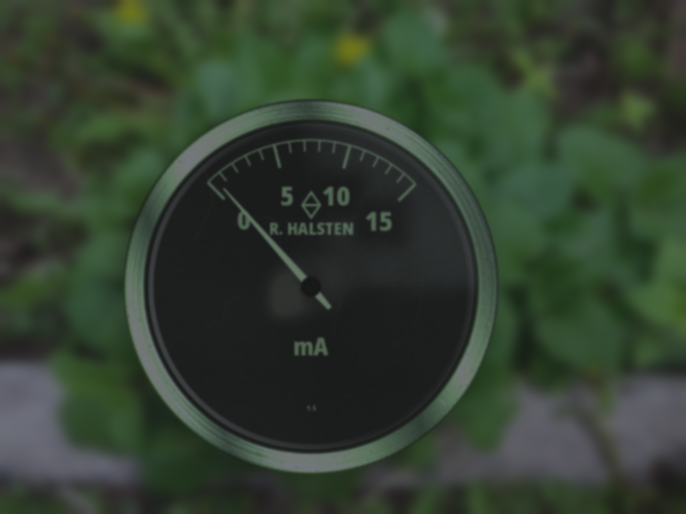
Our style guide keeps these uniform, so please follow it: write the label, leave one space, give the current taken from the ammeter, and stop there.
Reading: 0.5 mA
